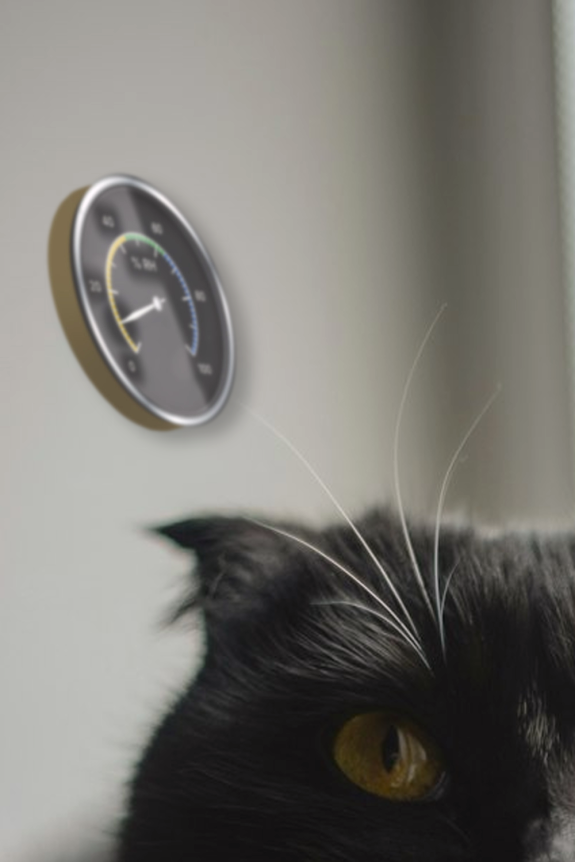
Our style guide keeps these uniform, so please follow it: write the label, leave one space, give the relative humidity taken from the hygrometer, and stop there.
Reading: 10 %
